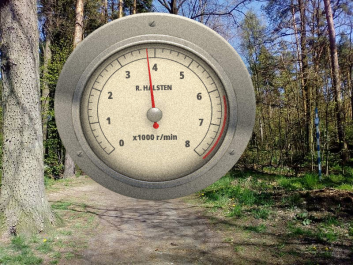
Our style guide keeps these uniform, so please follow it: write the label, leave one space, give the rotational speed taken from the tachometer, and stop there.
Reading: 3800 rpm
